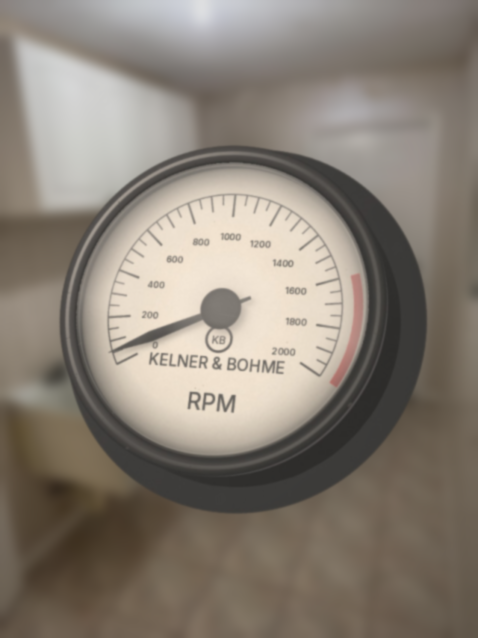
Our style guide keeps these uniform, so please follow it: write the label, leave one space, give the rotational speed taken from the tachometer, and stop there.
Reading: 50 rpm
